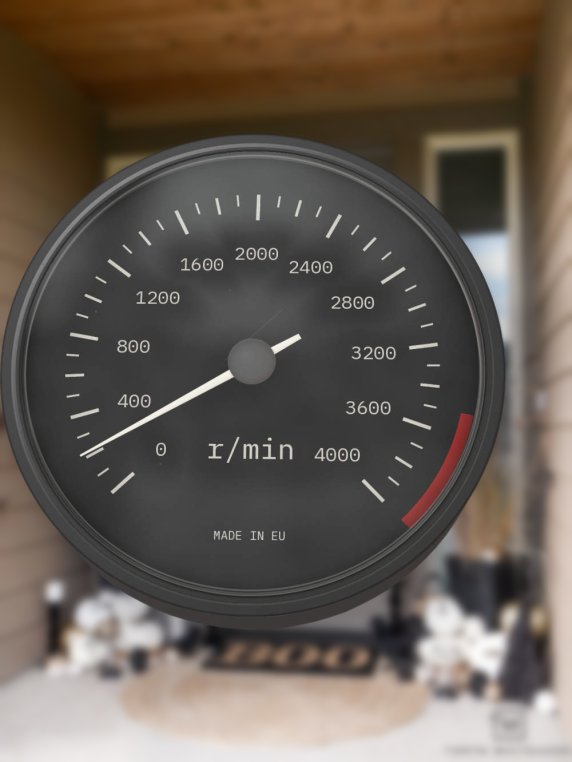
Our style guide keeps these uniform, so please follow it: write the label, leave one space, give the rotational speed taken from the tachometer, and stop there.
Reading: 200 rpm
